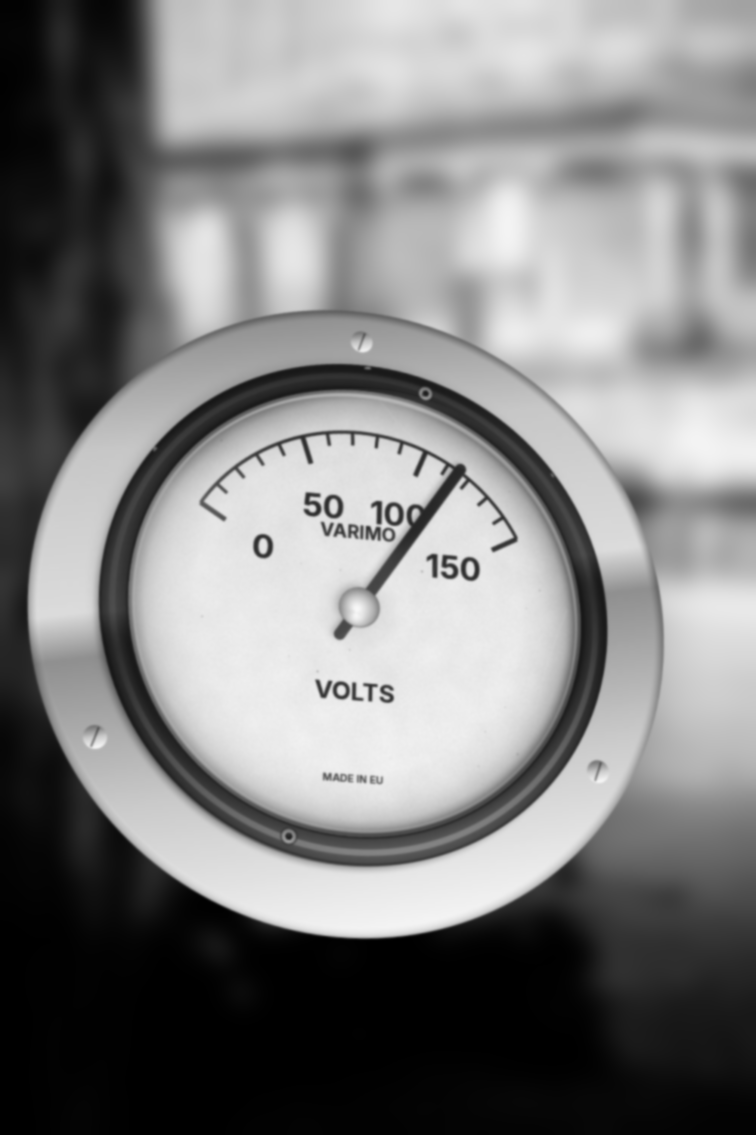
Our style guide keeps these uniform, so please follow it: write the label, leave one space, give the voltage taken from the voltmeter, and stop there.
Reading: 115 V
